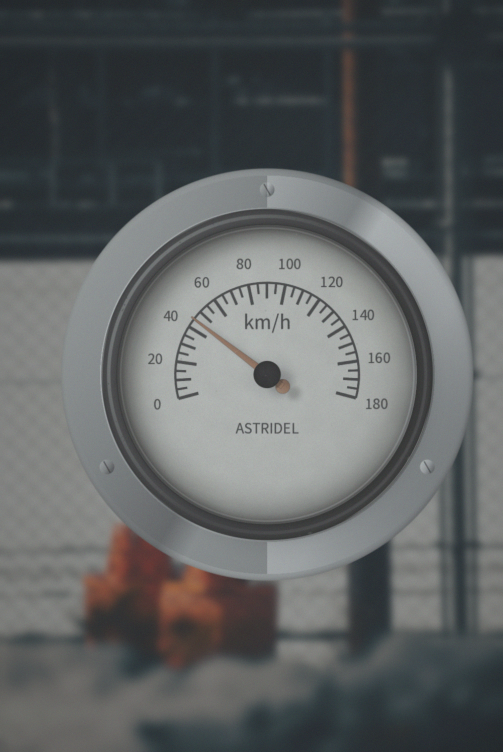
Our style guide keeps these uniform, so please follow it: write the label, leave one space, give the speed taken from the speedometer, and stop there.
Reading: 45 km/h
